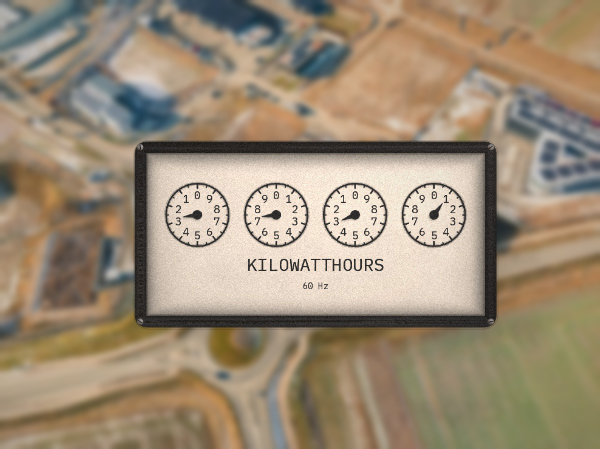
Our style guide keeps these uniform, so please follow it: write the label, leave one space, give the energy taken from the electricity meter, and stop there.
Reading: 2731 kWh
